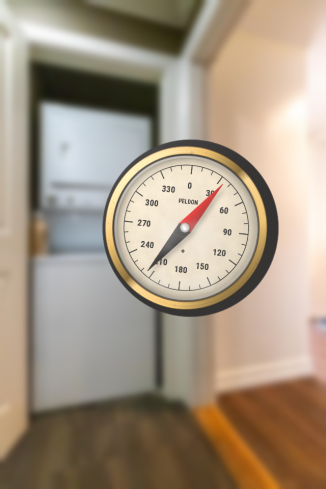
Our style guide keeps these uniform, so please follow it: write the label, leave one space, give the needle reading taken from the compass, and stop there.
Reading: 35 °
